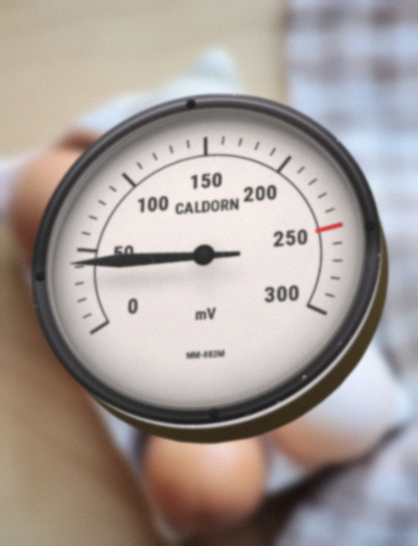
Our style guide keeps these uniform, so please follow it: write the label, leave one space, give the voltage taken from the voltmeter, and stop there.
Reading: 40 mV
